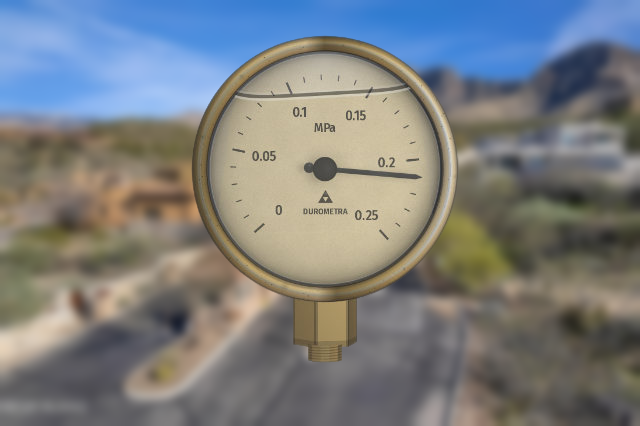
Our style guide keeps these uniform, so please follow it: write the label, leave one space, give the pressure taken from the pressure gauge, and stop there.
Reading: 0.21 MPa
